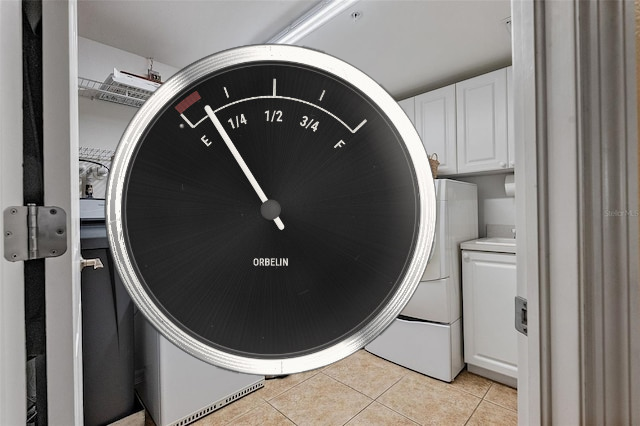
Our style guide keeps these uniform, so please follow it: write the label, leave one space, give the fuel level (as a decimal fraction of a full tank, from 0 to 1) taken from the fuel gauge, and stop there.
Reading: 0.125
